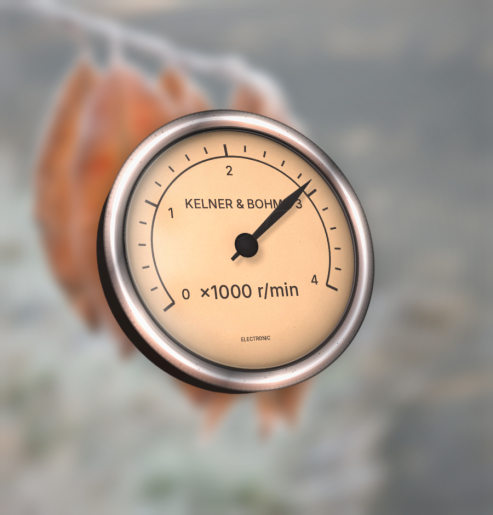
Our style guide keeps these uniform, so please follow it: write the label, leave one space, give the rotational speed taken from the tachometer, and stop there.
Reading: 2900 rpm
